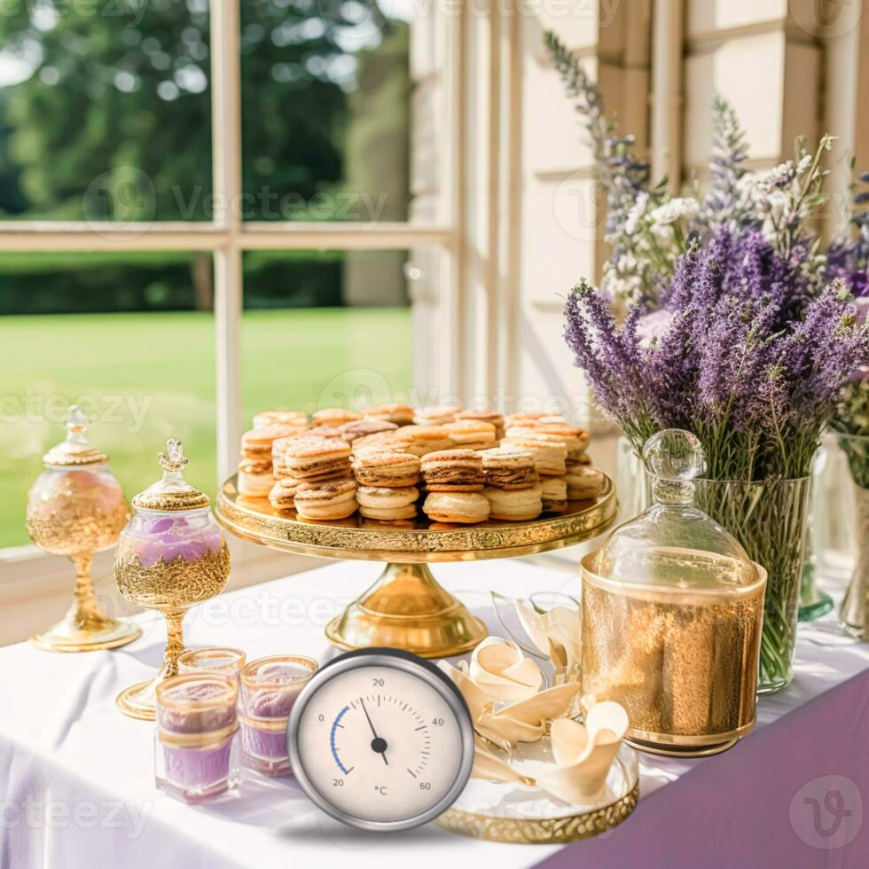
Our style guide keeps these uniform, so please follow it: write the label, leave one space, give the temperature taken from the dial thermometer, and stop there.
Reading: 14 °C
